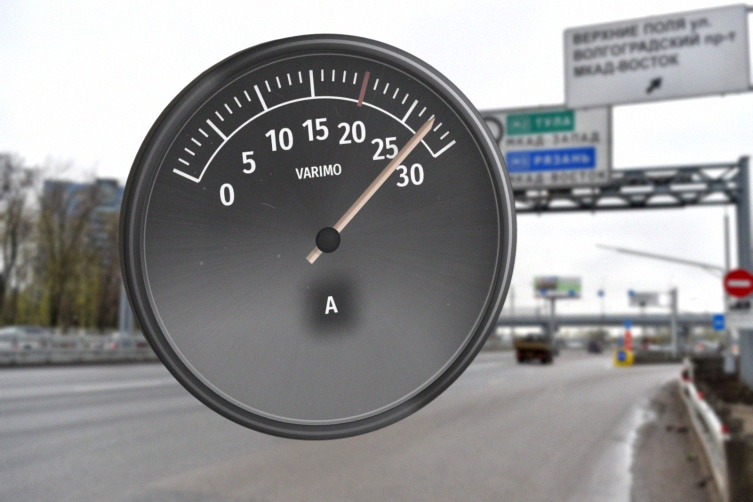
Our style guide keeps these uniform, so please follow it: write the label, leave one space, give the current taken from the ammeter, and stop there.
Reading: 27 A
